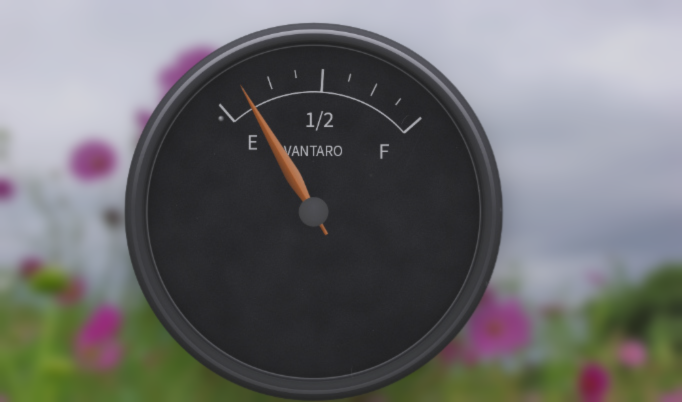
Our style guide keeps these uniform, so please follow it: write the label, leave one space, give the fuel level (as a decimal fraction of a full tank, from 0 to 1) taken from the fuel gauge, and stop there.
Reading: 0.125
